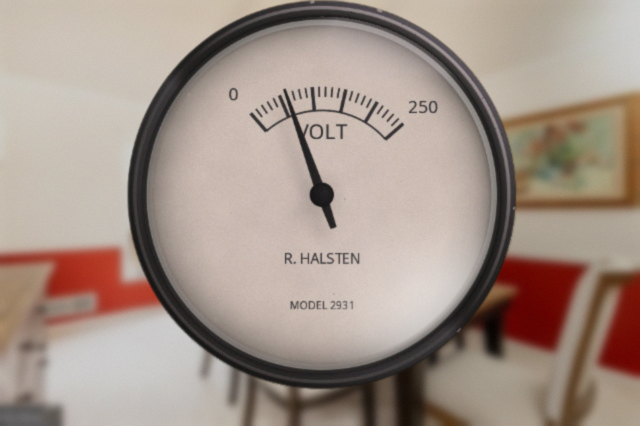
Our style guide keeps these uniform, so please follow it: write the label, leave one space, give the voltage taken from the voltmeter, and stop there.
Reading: 60 V
